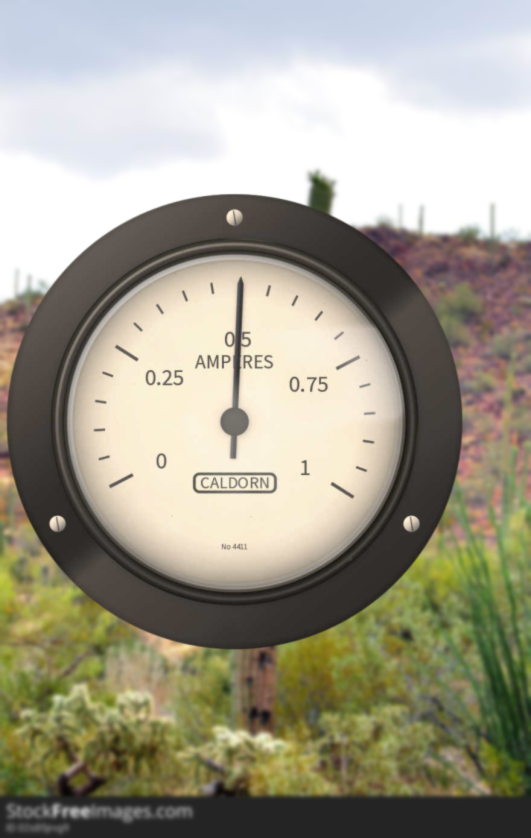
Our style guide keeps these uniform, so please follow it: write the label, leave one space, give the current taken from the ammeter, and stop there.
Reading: 0.5 A
